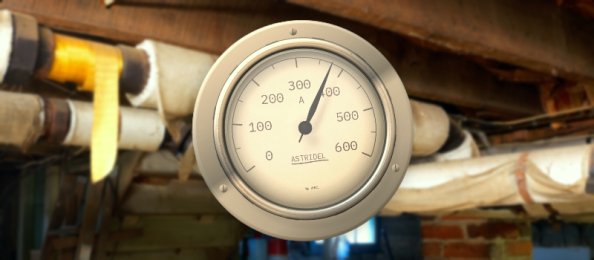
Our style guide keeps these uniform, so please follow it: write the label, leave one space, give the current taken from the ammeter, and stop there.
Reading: 375 A
